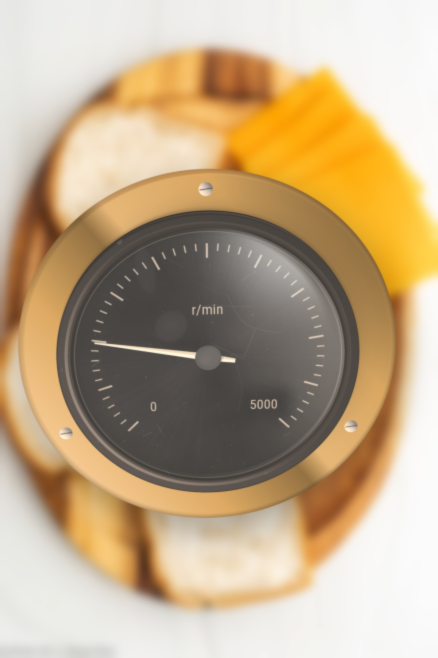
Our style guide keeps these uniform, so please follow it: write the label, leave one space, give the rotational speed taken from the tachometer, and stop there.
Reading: 1000 rpm
